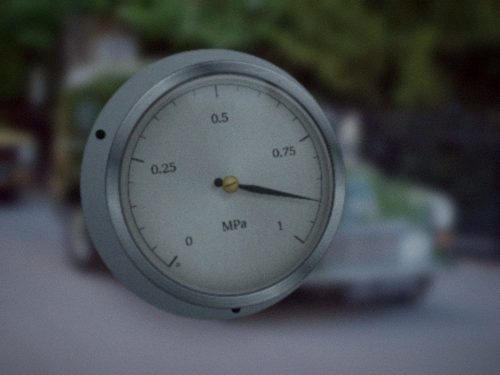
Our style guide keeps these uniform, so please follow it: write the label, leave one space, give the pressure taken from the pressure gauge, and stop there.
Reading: 0.9 MPa
